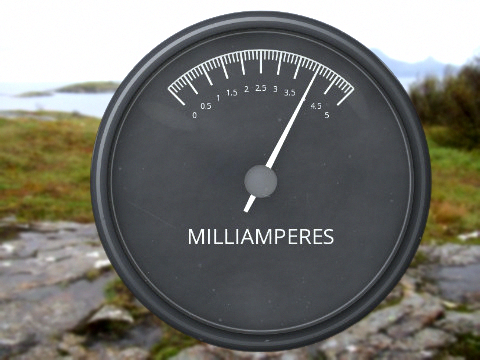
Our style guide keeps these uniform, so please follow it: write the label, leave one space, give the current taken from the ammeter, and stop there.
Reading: 4 mA
